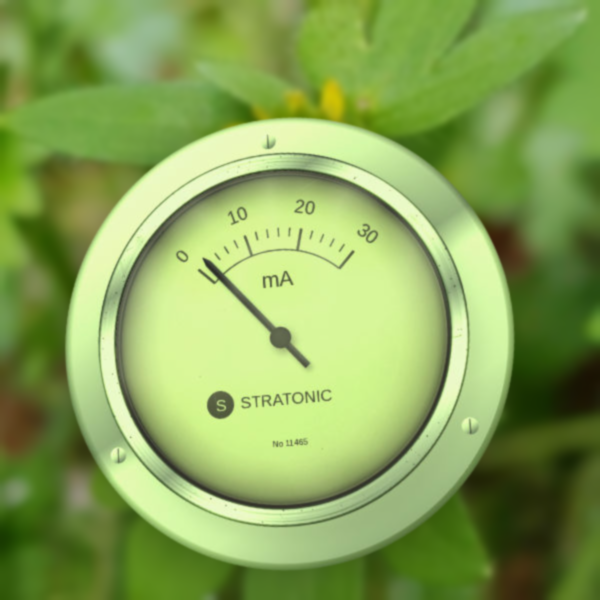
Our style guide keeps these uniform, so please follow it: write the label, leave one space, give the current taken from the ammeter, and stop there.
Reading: 2 mA
